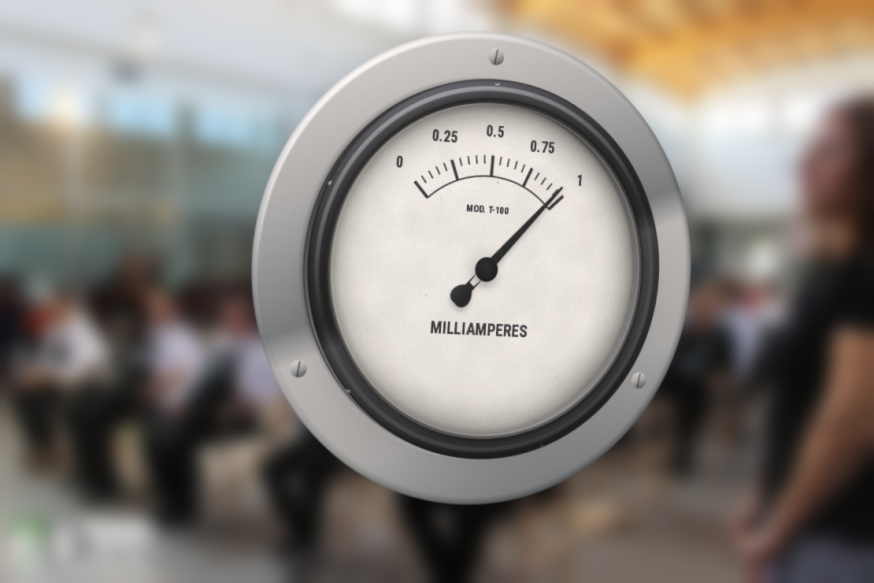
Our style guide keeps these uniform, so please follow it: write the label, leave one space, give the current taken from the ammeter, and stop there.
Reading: 0.95 mA
